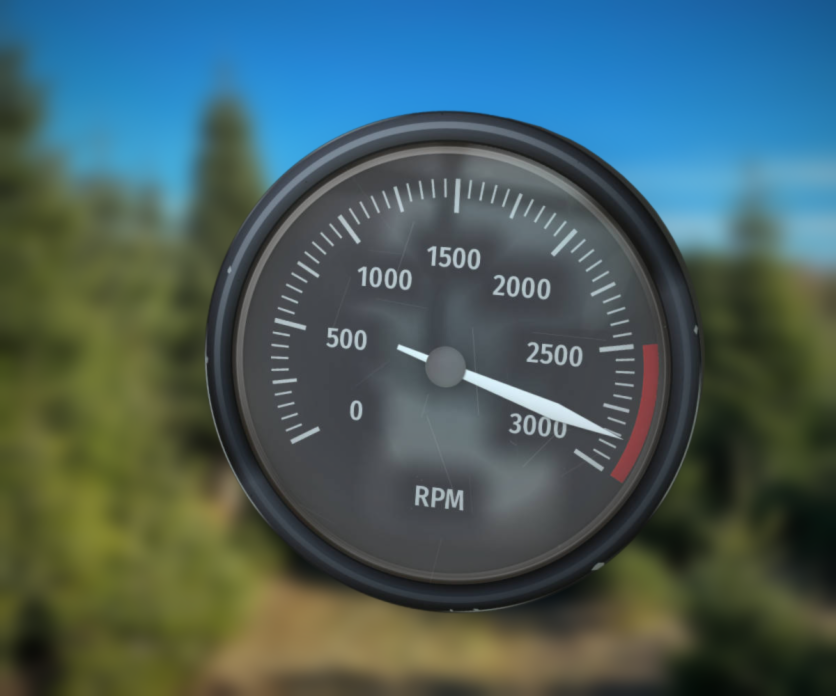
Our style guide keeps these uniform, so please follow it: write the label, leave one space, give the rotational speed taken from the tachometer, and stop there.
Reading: 2850 rpm
